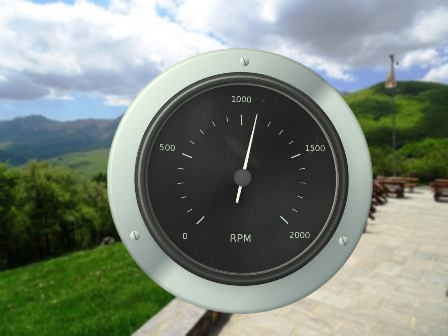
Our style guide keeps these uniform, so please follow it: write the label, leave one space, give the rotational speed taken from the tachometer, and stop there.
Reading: 1100 rpm
